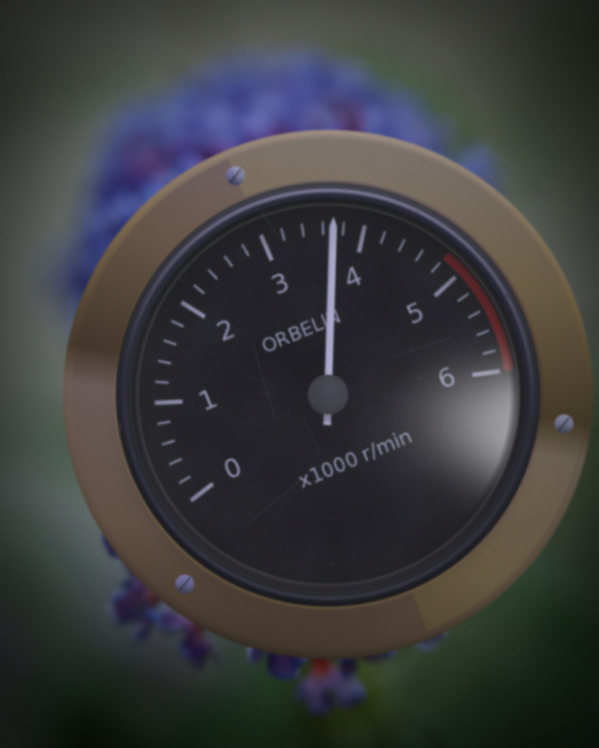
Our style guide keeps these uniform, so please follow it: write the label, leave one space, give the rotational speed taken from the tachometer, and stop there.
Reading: 3700 rpm
